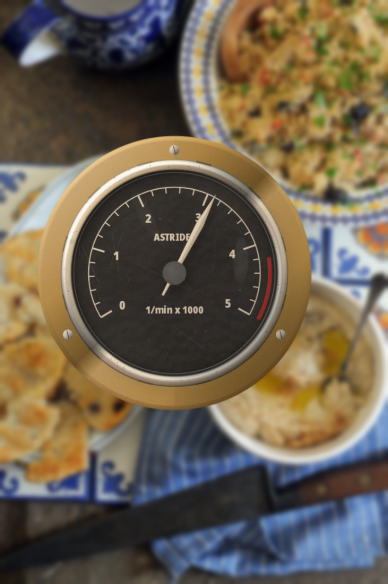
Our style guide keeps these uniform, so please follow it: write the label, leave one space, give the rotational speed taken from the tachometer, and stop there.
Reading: 3100 rpm
